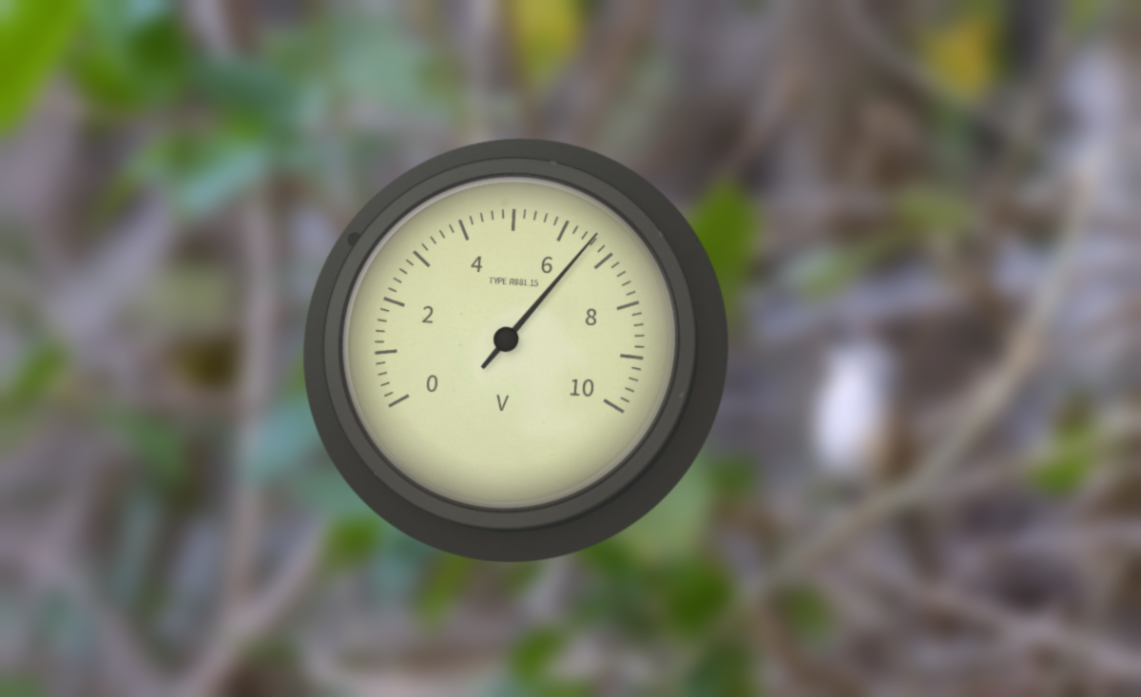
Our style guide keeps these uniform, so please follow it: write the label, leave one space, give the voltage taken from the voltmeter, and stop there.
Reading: 6.6 V
